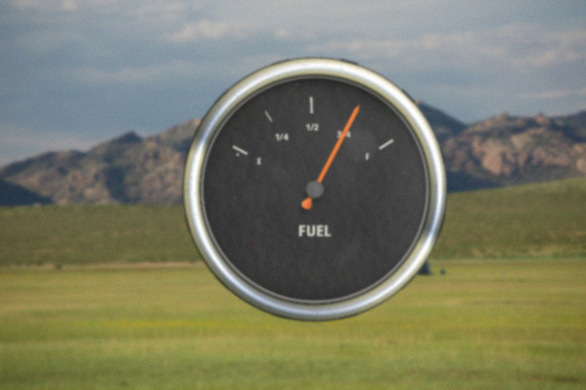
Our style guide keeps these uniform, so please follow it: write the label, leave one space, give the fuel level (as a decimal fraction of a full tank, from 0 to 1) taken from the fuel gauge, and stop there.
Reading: 0.75
